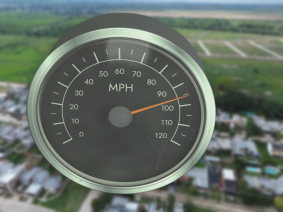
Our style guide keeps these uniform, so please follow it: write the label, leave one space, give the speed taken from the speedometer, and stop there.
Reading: 95 mph
